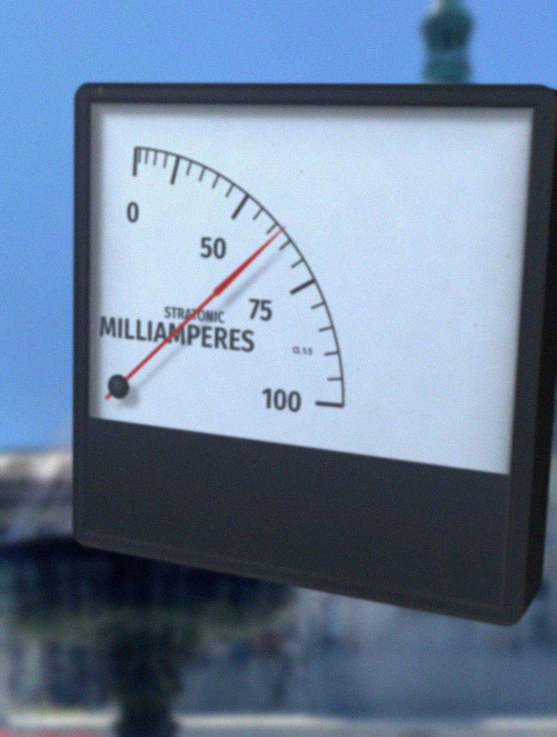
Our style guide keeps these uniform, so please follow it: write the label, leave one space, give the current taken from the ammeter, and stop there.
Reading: 62.5 mA
